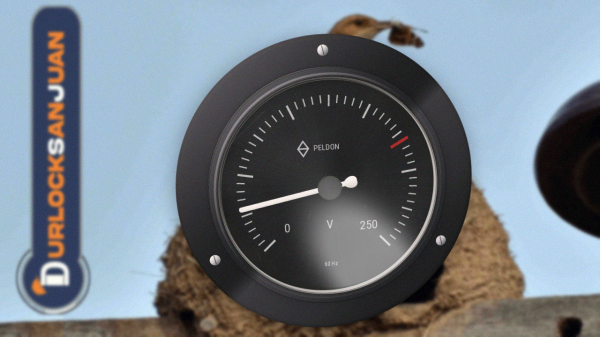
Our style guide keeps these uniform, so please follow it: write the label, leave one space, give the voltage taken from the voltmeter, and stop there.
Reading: 30 V
